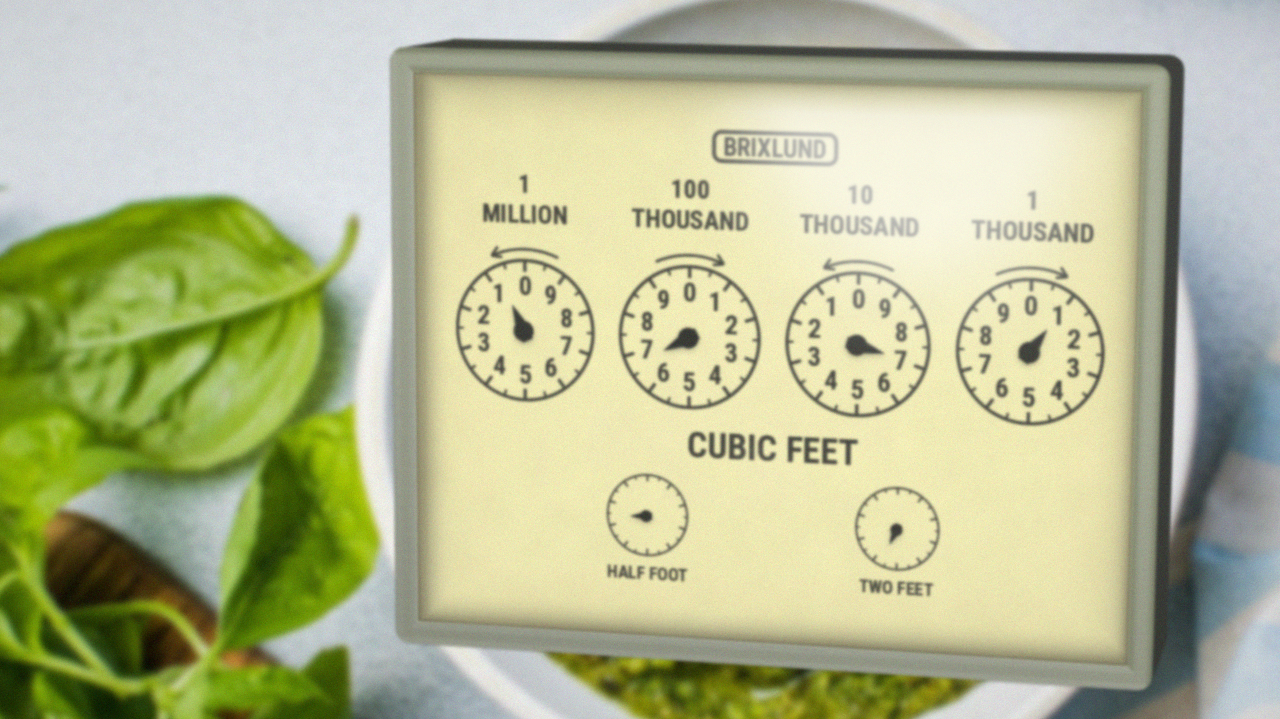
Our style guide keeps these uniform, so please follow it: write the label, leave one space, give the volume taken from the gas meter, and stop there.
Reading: 67100 ft³
